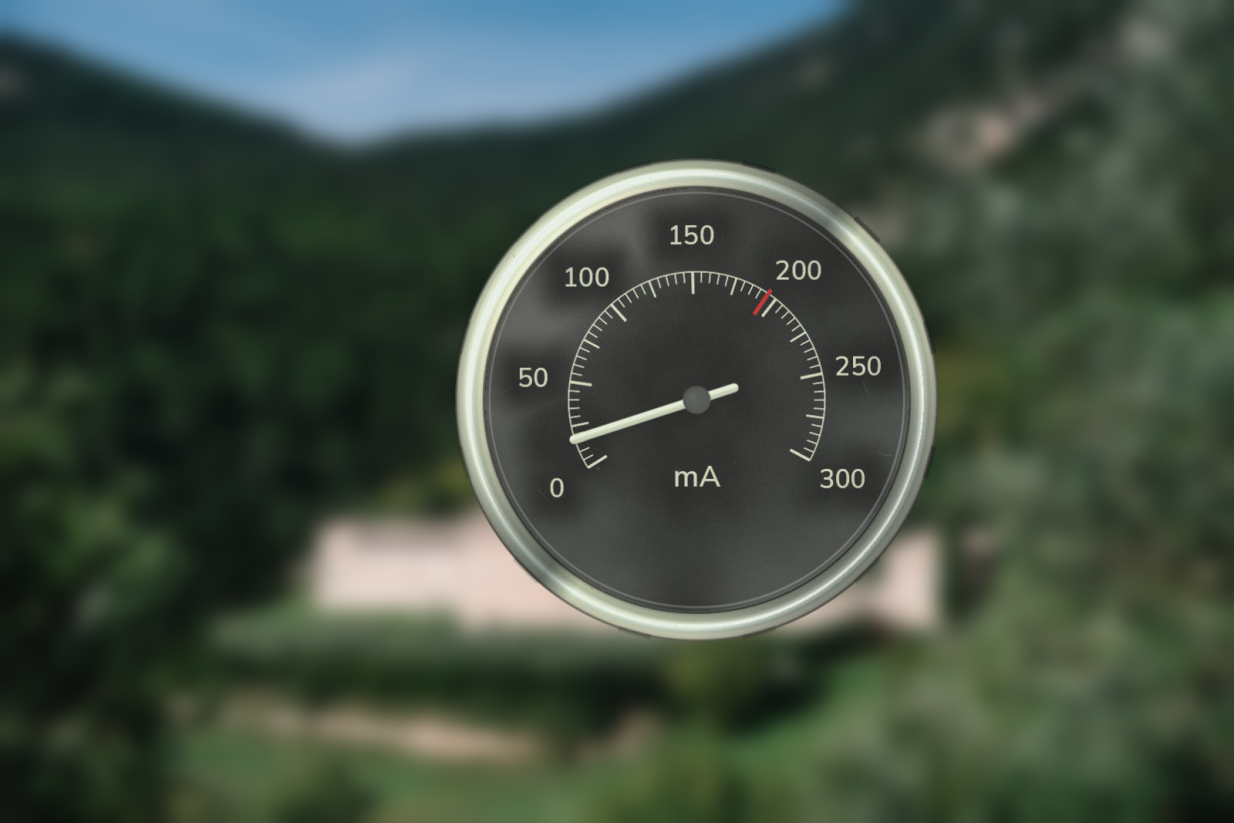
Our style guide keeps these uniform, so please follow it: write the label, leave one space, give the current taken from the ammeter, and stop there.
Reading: 17.5 mA
